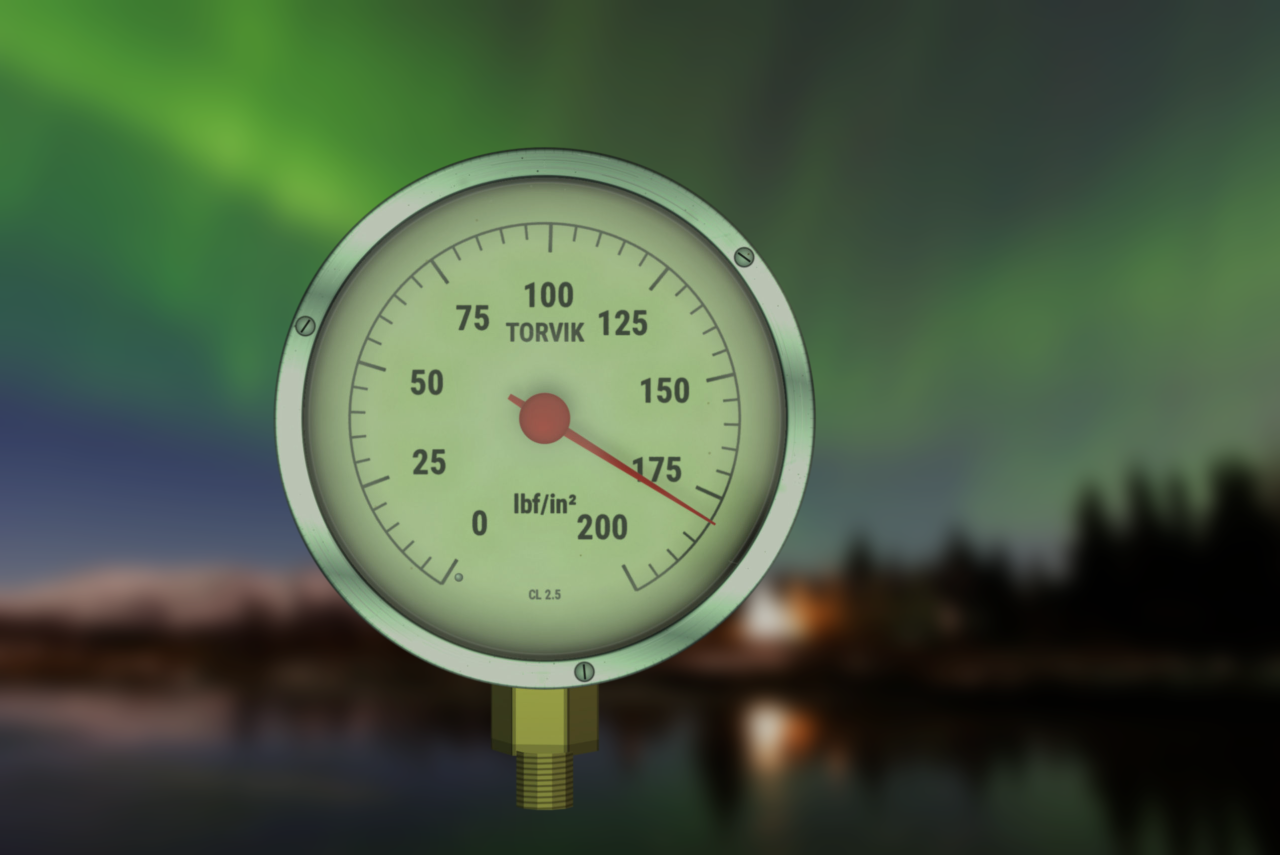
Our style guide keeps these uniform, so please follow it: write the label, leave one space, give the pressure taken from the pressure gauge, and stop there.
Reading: 180 psi
